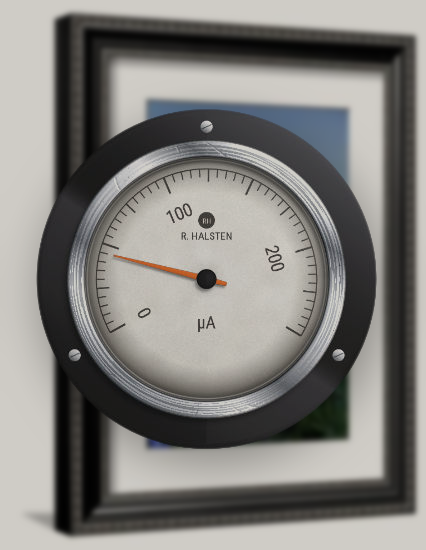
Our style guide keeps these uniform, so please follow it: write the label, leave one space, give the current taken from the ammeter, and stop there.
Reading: 45 µA
